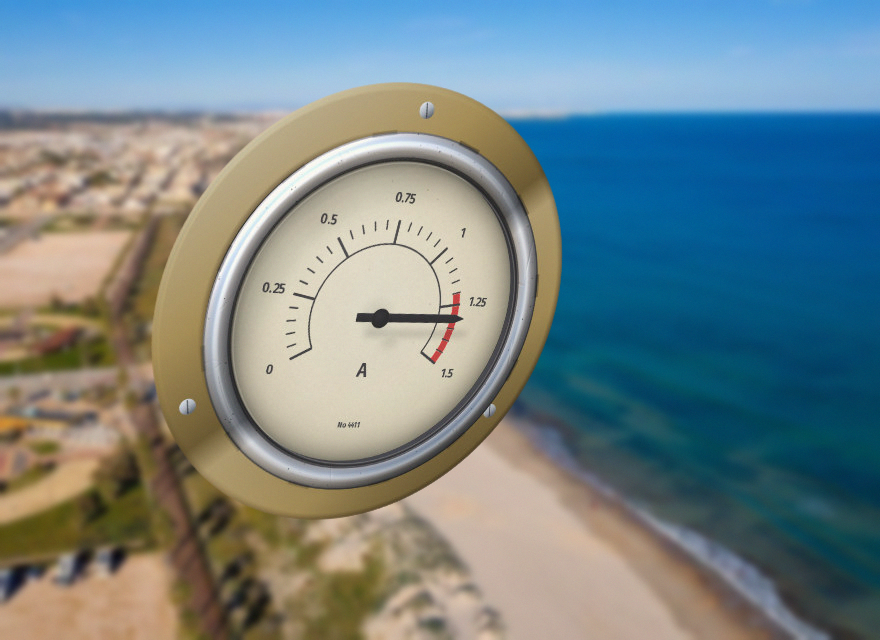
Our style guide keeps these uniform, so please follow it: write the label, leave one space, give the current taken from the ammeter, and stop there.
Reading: 1.3 A
